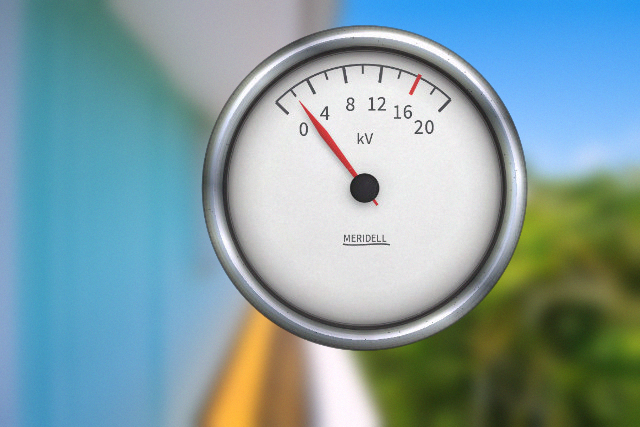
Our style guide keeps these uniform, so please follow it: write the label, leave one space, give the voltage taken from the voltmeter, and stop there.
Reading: 2 kV
